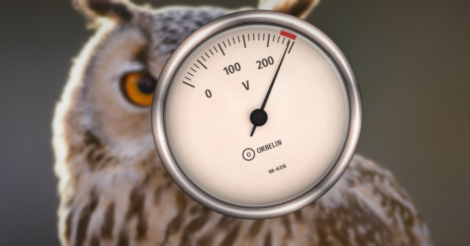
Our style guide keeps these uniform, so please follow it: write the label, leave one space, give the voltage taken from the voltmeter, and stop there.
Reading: 240 V
